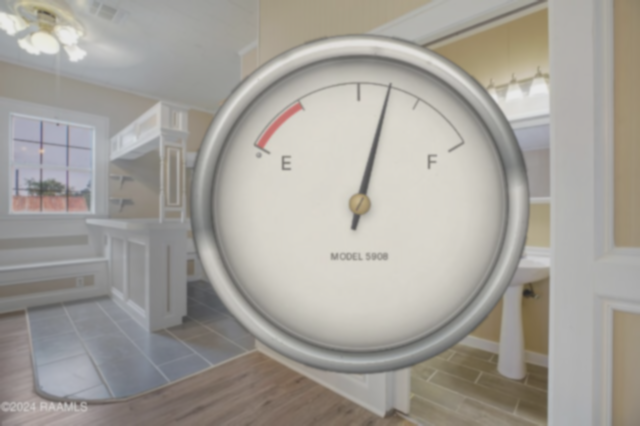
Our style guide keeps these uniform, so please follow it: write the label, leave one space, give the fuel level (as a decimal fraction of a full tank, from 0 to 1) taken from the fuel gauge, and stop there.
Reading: 0.625
